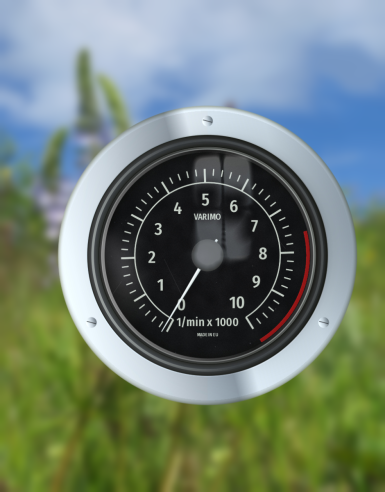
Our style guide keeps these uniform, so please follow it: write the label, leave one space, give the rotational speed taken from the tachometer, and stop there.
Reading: 100 rpm
